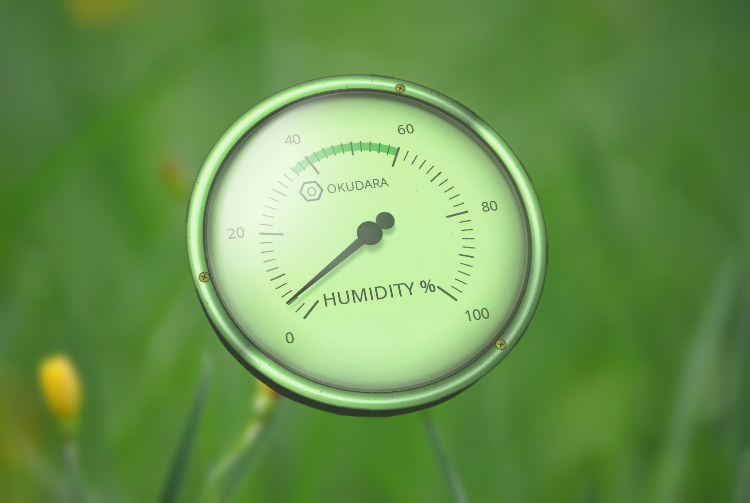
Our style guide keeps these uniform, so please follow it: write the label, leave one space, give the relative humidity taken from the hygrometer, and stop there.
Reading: 4 %
